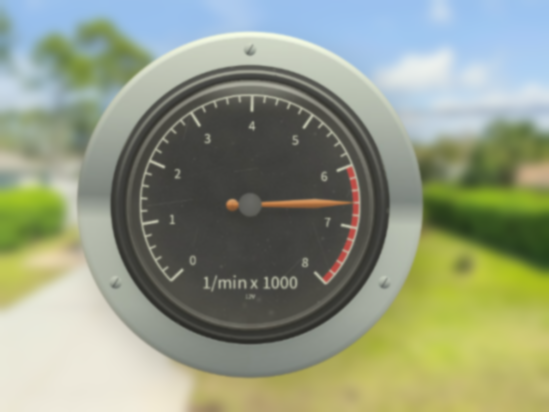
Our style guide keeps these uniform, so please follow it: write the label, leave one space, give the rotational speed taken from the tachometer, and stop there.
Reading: 6600 rpm
